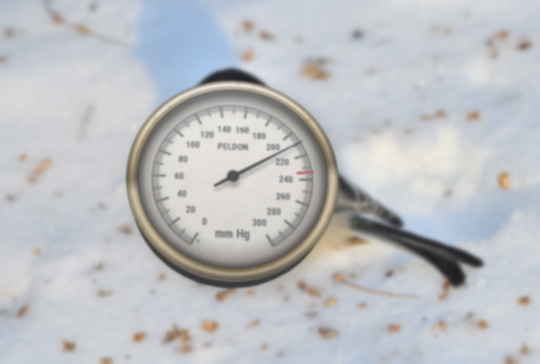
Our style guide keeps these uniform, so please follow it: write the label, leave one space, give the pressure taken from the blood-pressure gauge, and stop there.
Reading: 210 mmHg
